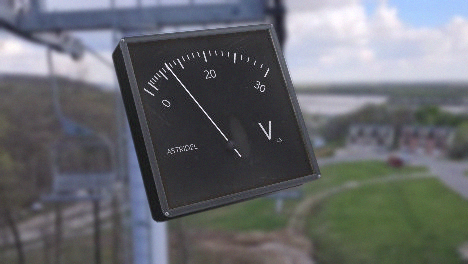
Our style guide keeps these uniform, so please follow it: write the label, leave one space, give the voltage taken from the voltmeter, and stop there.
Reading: 12 V
